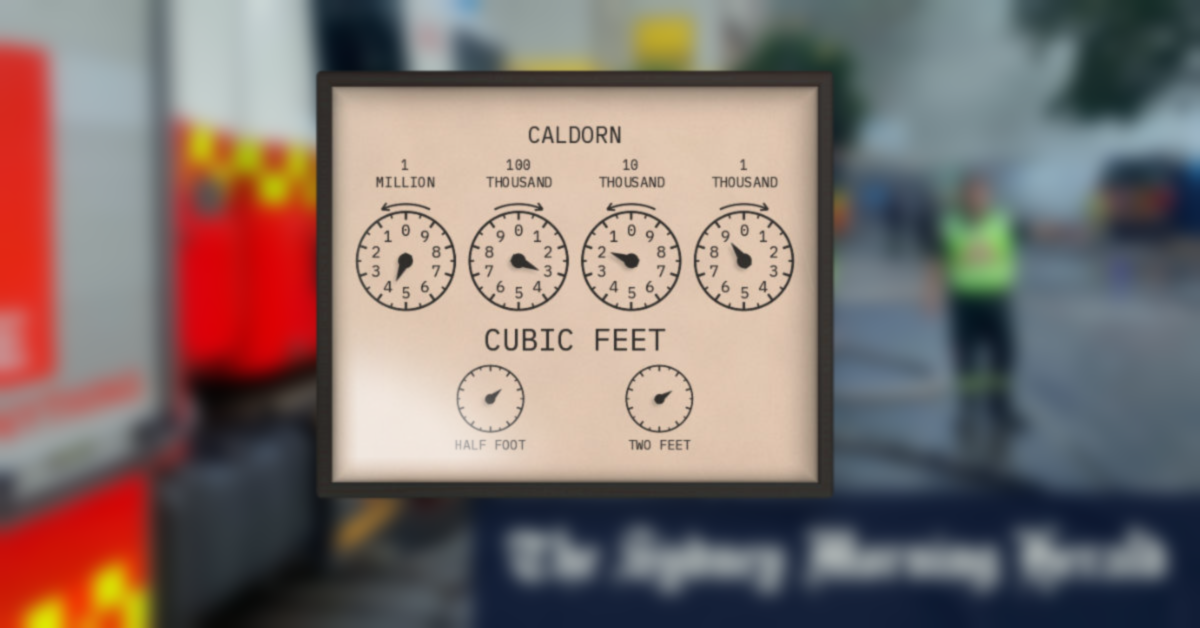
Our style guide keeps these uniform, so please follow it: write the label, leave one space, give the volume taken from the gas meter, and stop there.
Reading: 431900 ft³
